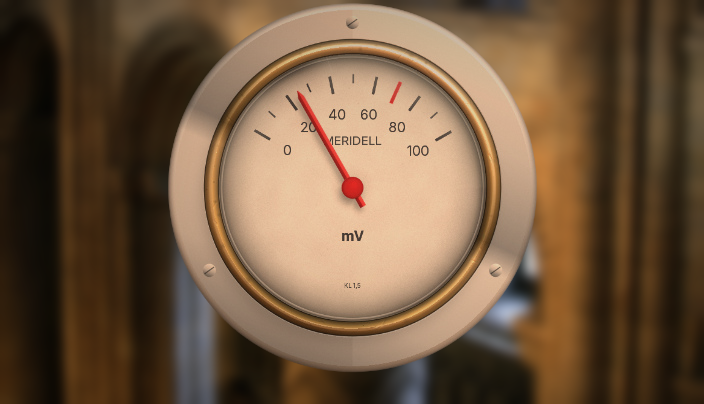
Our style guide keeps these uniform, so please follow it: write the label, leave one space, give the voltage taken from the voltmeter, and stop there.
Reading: 25 mV
